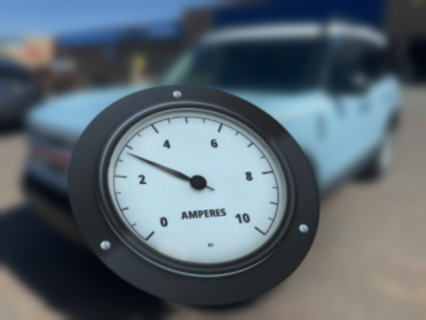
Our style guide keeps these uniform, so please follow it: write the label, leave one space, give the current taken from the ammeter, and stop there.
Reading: 2.75 A
